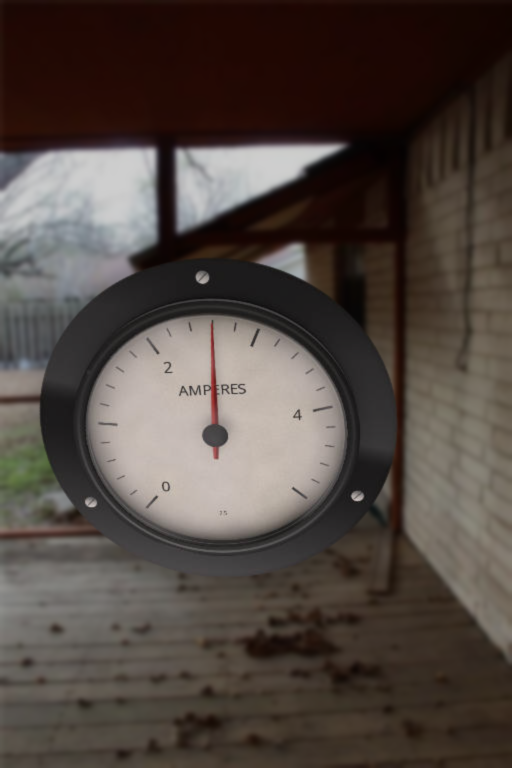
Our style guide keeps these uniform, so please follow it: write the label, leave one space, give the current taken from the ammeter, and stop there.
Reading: 2.6 A
